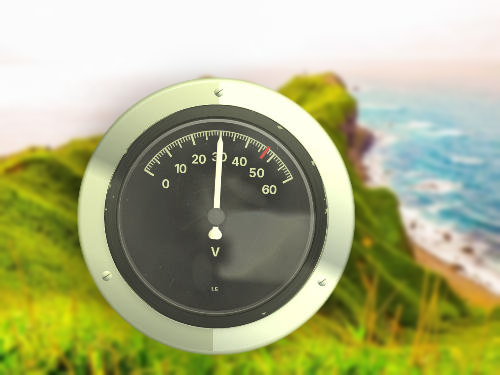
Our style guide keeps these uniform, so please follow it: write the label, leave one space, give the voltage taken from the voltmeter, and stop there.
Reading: 30 V
